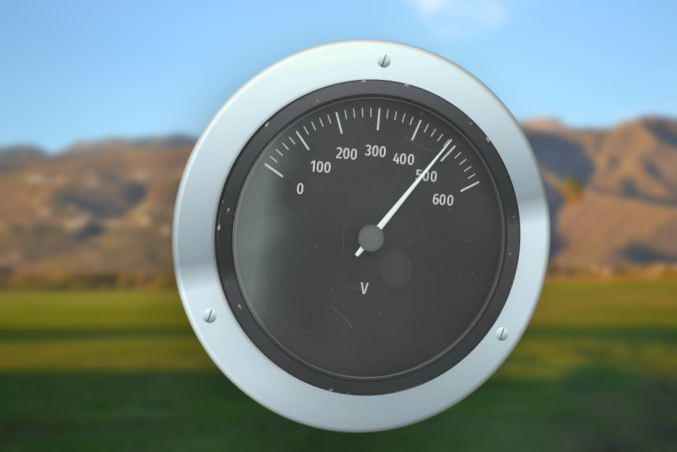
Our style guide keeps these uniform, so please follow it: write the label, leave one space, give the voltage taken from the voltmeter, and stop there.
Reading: 480 V
